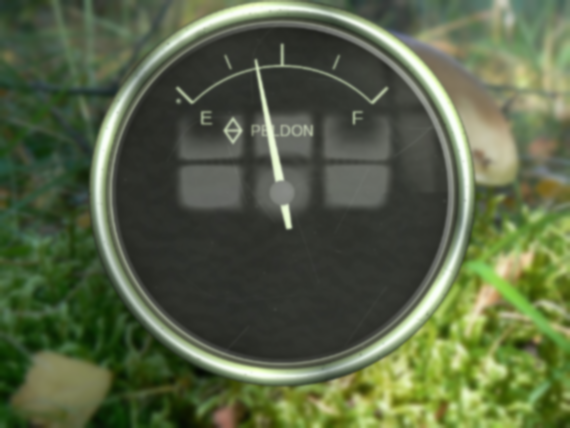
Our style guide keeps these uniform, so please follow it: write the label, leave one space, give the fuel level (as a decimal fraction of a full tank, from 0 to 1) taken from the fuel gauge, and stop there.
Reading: 0.375
